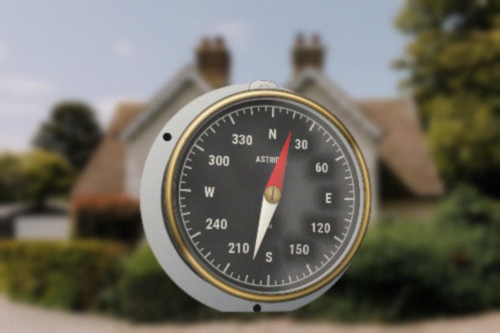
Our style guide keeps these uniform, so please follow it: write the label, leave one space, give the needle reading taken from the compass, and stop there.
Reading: 15 °
